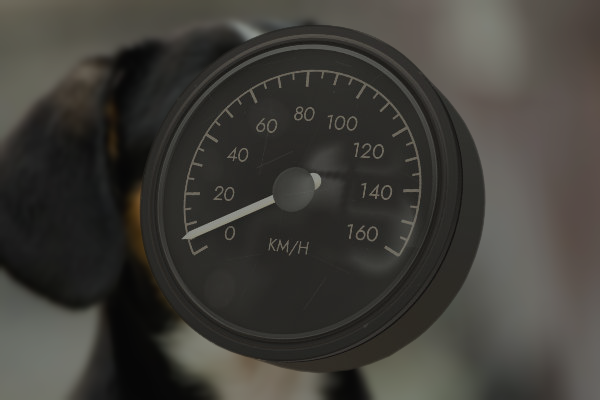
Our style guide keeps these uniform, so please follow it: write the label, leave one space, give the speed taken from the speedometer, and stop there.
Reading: 5 km/h
